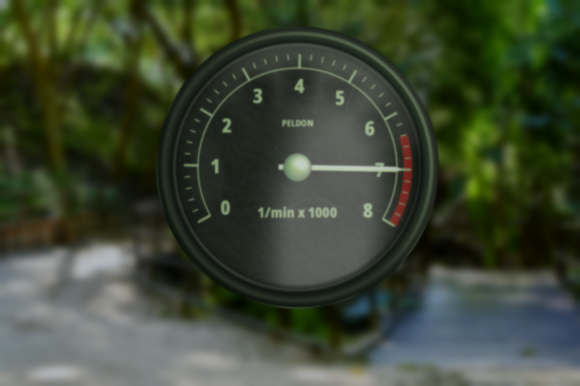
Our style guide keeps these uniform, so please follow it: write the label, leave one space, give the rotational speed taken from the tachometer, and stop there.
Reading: 7000 rpm
